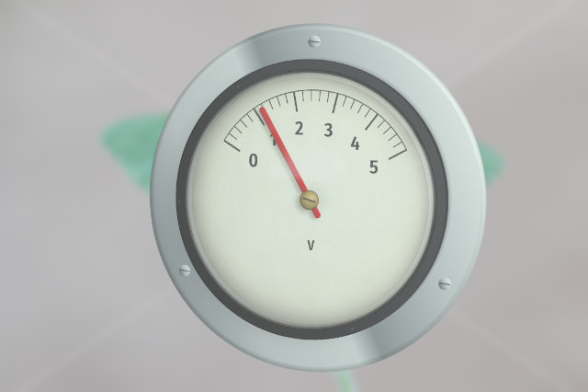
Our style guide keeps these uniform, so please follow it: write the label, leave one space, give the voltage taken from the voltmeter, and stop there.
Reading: 1.2 V
